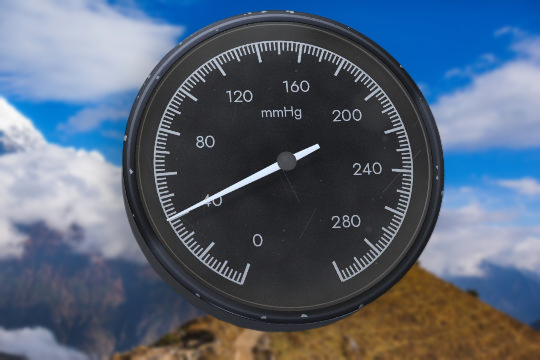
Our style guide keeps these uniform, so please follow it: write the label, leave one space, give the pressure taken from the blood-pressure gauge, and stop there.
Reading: 40 mmHg
